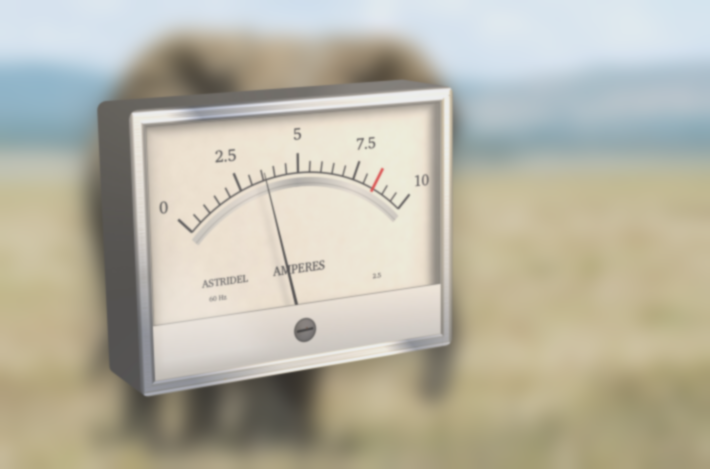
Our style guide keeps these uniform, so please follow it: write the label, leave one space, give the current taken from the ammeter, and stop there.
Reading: 3.5 A
